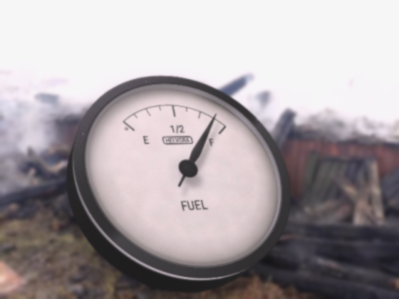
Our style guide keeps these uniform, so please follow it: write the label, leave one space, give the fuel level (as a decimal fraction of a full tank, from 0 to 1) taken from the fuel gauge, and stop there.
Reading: 0.875
